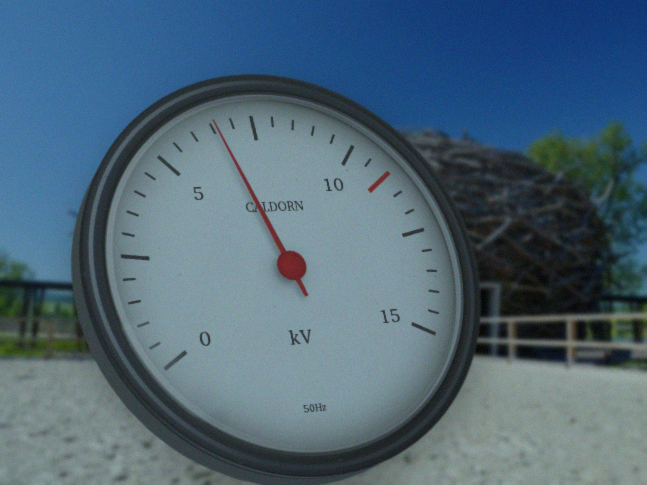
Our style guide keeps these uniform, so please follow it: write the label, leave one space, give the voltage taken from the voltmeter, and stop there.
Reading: 6.5 kV
